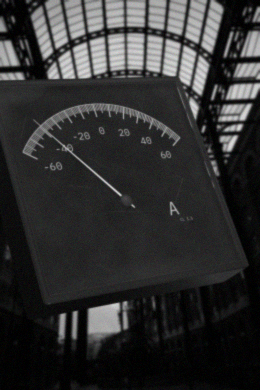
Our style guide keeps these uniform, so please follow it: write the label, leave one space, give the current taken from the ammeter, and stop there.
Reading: -40 A
